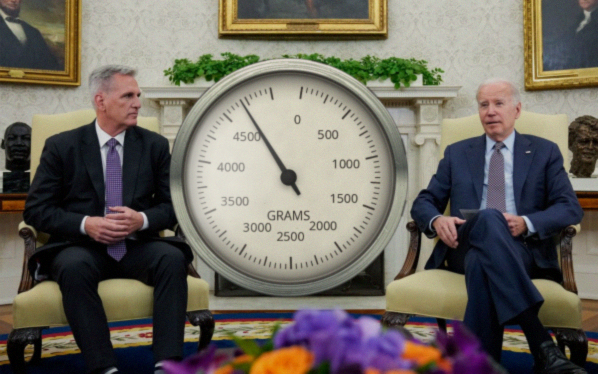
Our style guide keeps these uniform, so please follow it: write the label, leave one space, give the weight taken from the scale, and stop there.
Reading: 4700 g
